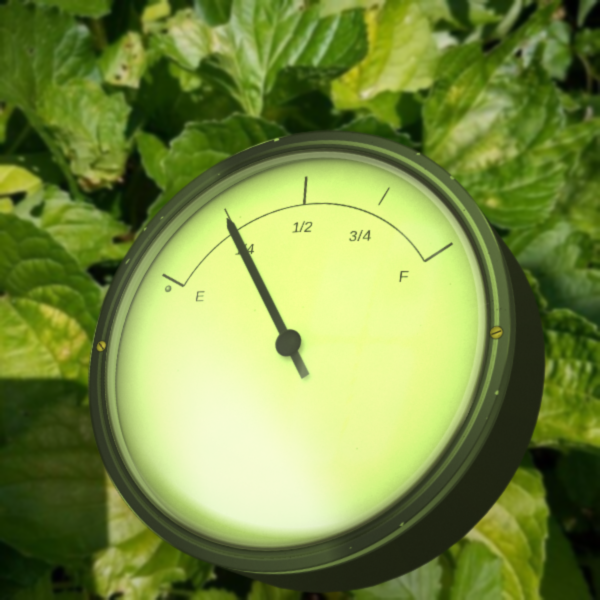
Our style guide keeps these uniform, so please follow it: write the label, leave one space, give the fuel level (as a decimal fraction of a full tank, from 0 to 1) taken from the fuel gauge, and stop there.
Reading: 0.25
